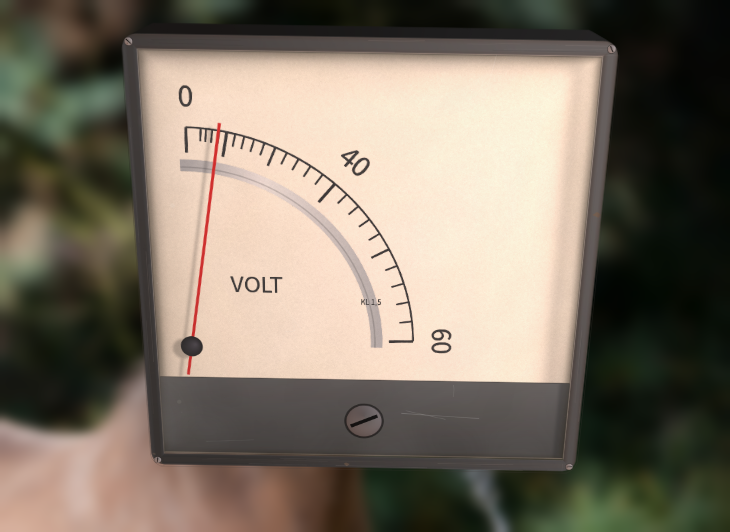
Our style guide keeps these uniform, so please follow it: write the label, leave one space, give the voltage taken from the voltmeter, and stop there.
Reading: 18 V
